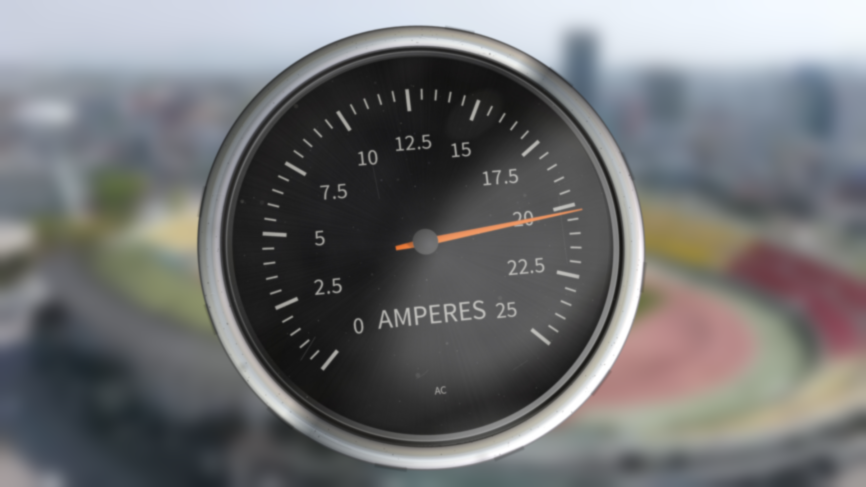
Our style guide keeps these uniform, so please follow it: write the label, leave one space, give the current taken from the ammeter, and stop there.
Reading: 20.25 A
